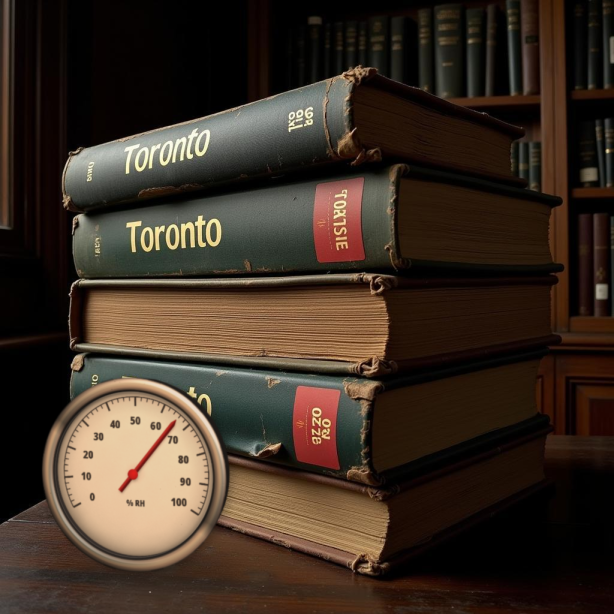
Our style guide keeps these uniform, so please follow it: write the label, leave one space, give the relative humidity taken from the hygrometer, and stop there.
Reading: 66 %
